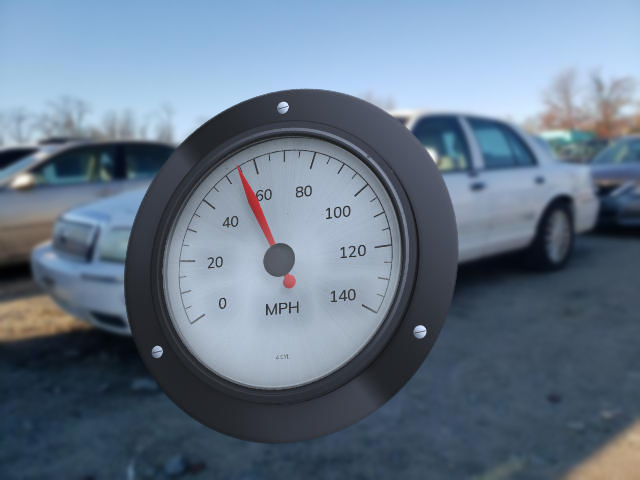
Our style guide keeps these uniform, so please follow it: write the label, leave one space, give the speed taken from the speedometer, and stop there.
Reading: 55 mph
